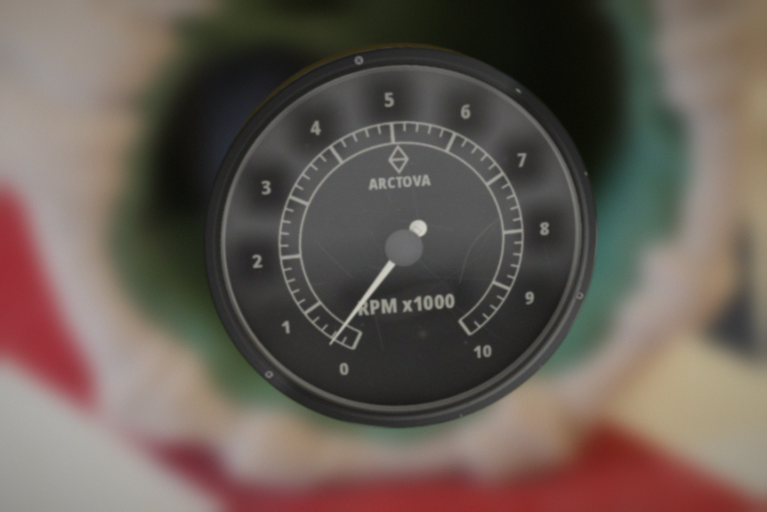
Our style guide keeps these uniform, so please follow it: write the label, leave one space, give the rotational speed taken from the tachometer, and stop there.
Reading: 400 rpm
